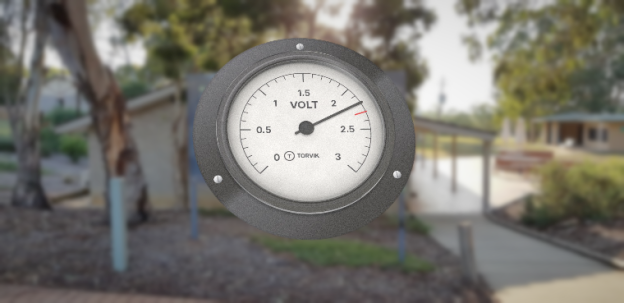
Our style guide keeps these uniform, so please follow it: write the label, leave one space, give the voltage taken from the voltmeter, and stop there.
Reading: 2.2 V
